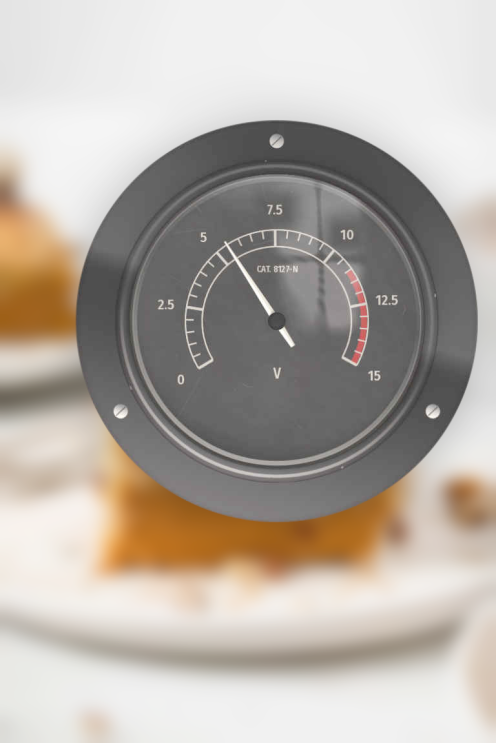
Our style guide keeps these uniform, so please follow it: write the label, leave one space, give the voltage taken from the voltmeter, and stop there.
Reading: 5.5 V
